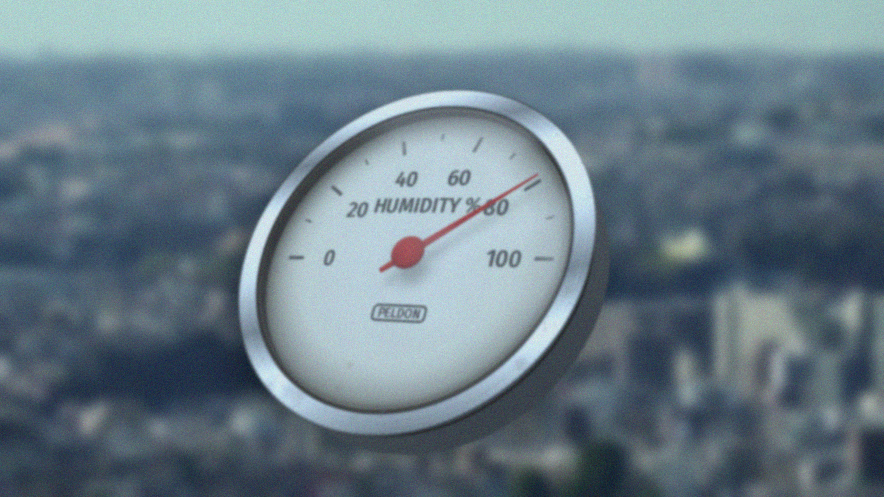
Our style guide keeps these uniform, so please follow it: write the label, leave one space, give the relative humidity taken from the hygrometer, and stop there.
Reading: 80 %
